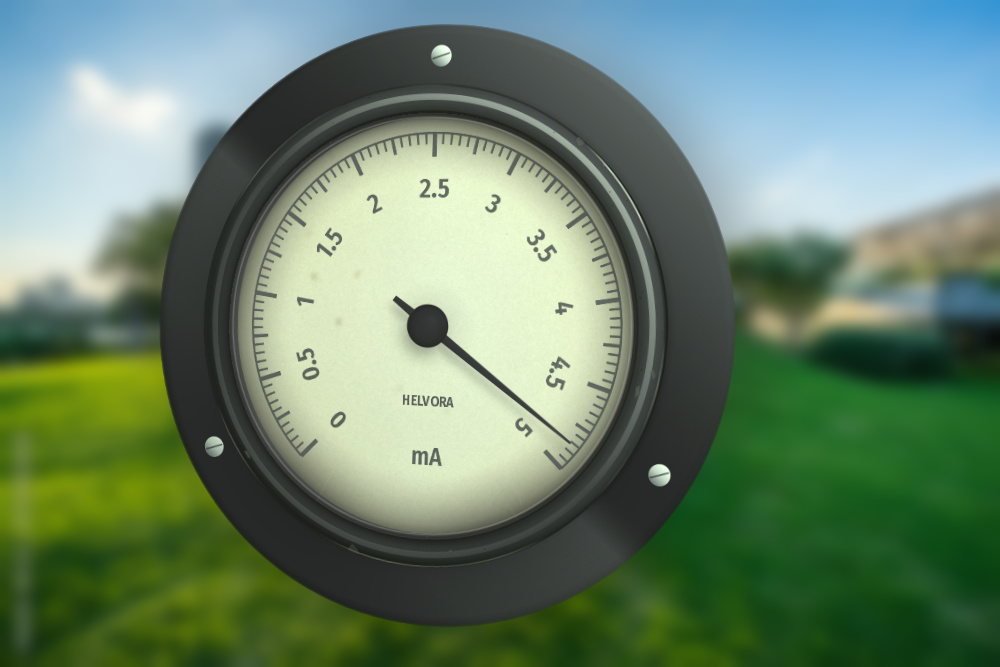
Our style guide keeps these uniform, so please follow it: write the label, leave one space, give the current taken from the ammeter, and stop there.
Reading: 4.85 mA
